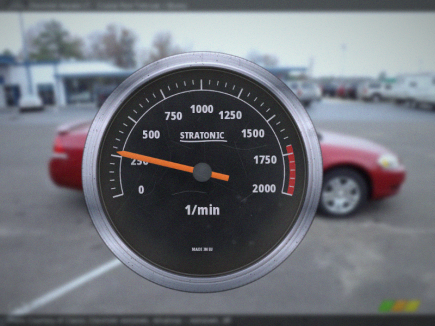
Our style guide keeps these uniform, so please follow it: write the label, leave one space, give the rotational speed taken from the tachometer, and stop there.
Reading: 275 rpm
